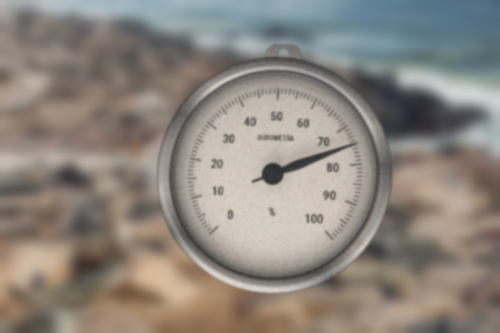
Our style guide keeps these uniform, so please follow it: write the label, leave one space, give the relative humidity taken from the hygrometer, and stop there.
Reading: 75 %
